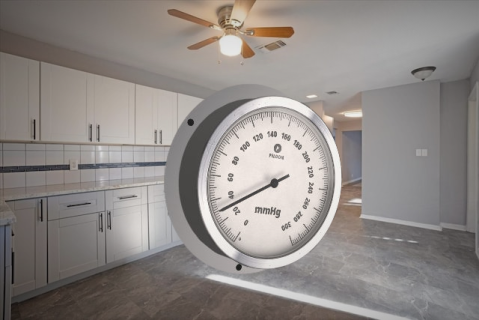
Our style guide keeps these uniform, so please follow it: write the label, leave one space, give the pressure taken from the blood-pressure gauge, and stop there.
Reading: 30 mmHg
